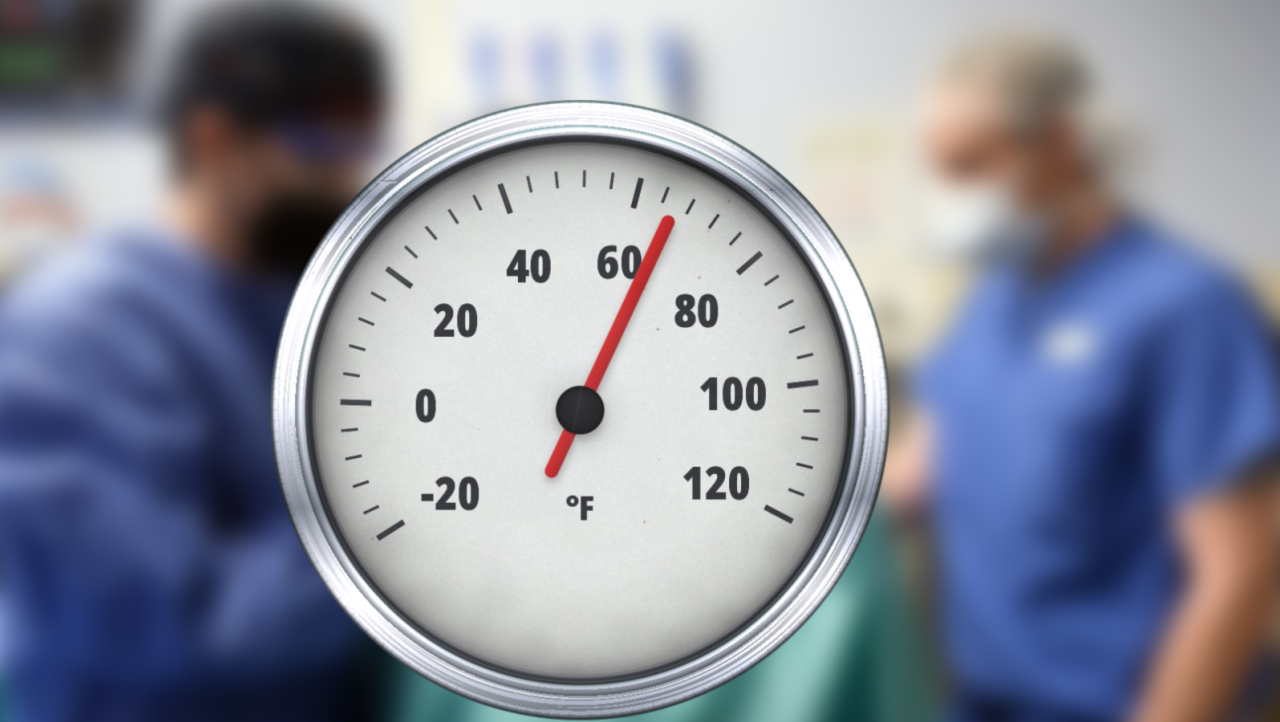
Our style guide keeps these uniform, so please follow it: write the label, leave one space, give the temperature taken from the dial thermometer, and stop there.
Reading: 66 °F
